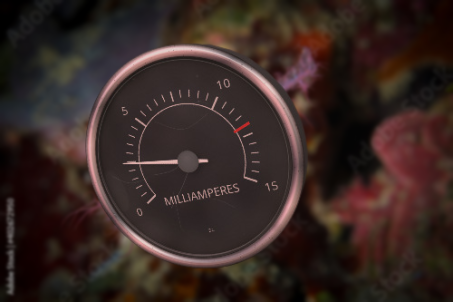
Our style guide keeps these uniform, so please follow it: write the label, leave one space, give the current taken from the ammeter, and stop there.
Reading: 2.5 mA
